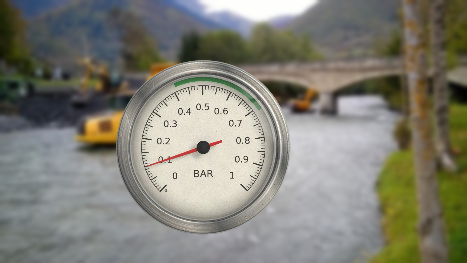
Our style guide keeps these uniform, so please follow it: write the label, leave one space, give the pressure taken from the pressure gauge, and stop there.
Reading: 0.1 bar
